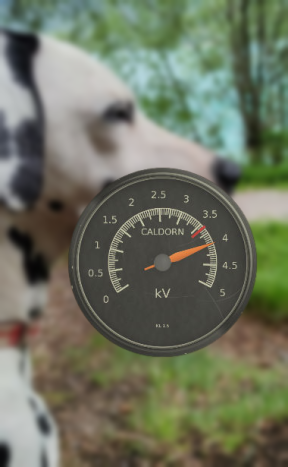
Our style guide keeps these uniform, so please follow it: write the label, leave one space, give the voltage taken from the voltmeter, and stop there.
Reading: 4 kV
